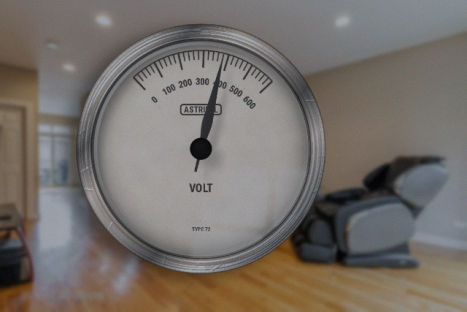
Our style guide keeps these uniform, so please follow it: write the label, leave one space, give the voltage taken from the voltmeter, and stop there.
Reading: 380 V
